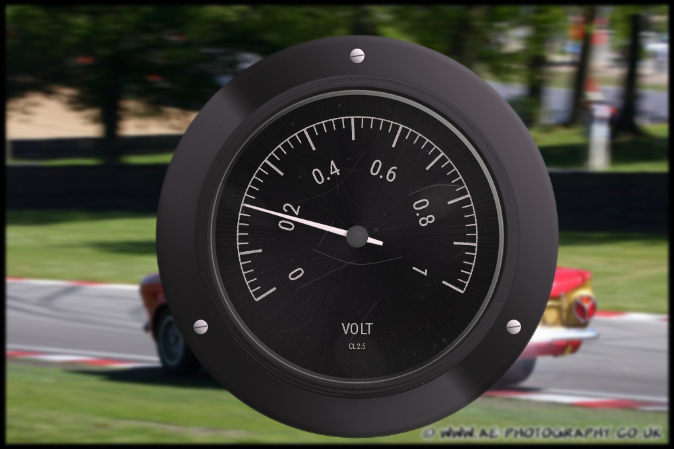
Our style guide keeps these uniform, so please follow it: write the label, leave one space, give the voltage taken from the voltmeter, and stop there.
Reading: 0.2 V
